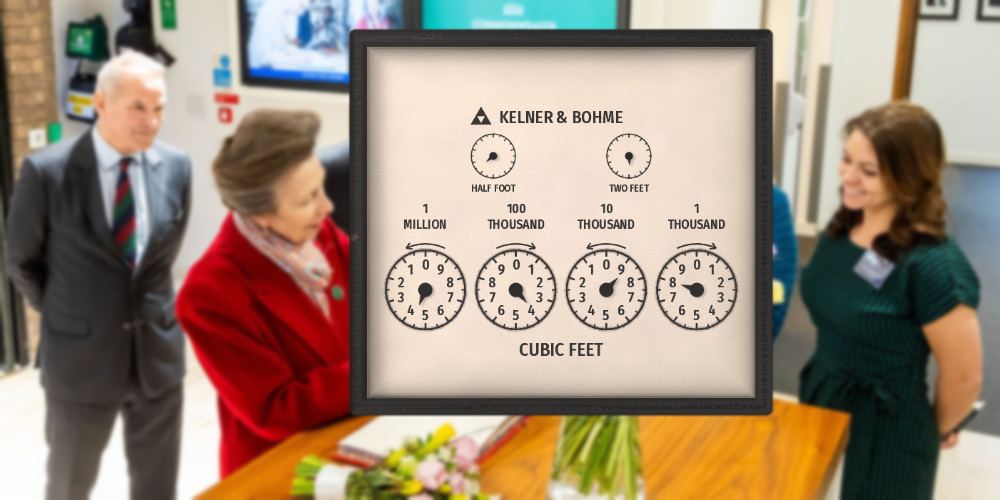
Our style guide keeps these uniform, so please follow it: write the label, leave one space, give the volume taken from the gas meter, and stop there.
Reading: 438800 ft³
